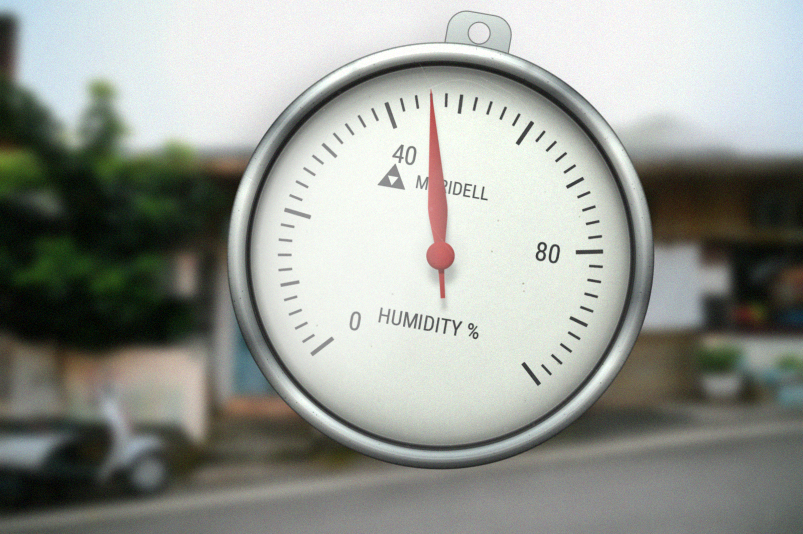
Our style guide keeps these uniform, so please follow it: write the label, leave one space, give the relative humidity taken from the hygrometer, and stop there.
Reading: 46 %
